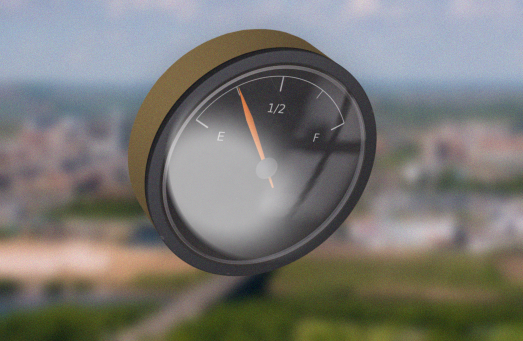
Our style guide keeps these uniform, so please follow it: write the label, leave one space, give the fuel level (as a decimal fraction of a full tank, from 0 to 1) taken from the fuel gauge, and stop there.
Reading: 0.25
